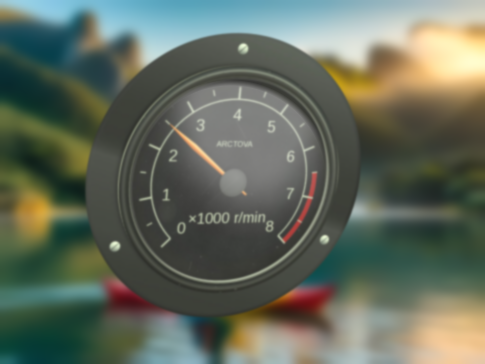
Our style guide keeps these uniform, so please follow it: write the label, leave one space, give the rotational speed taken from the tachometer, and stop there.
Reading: 2500 rpm
